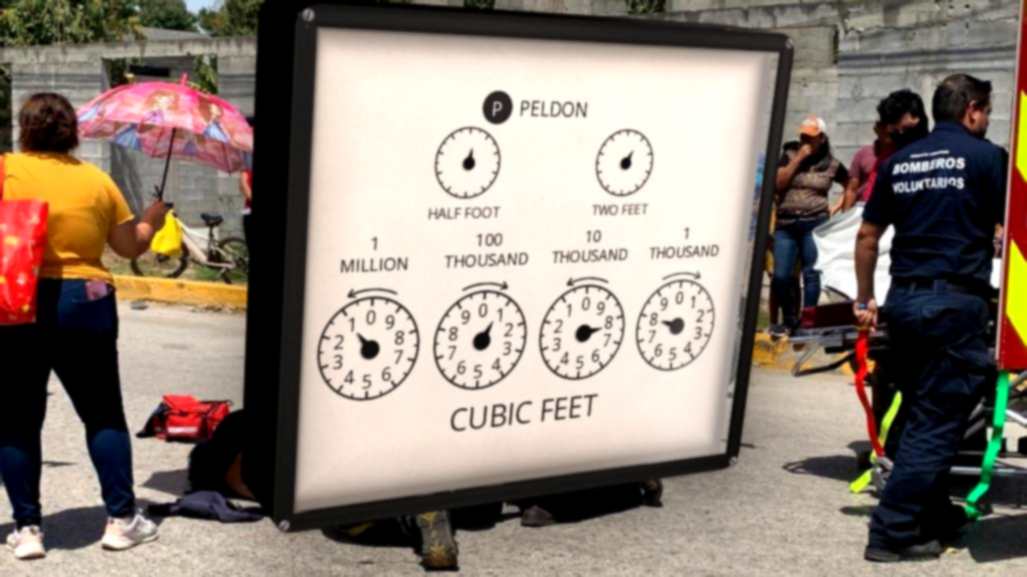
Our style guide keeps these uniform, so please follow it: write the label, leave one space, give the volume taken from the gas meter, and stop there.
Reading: 107800 ft³
